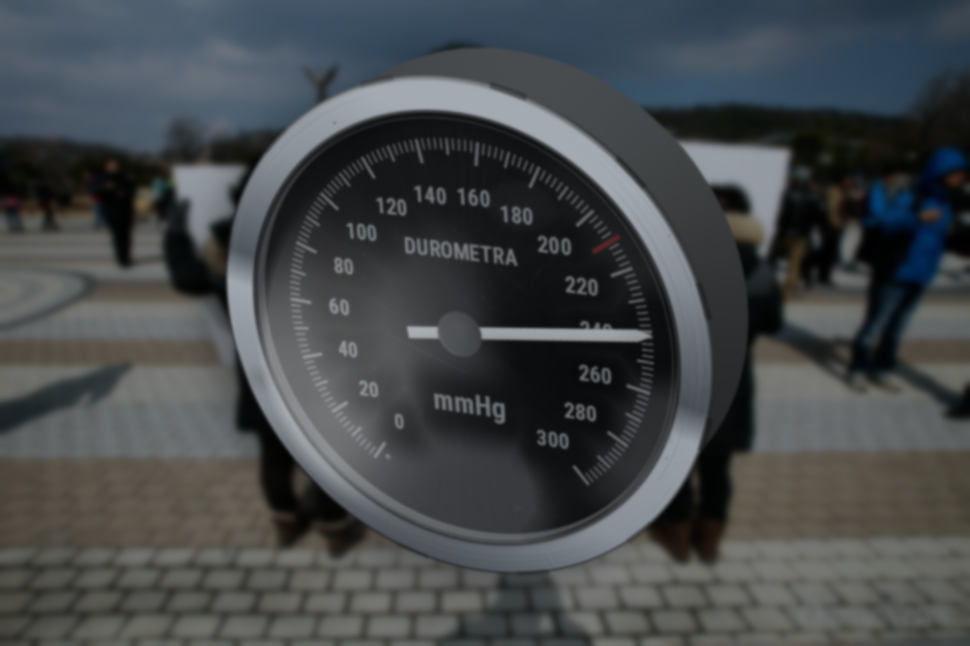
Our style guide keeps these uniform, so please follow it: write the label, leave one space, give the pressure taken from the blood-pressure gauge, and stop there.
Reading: 240 mmHg
